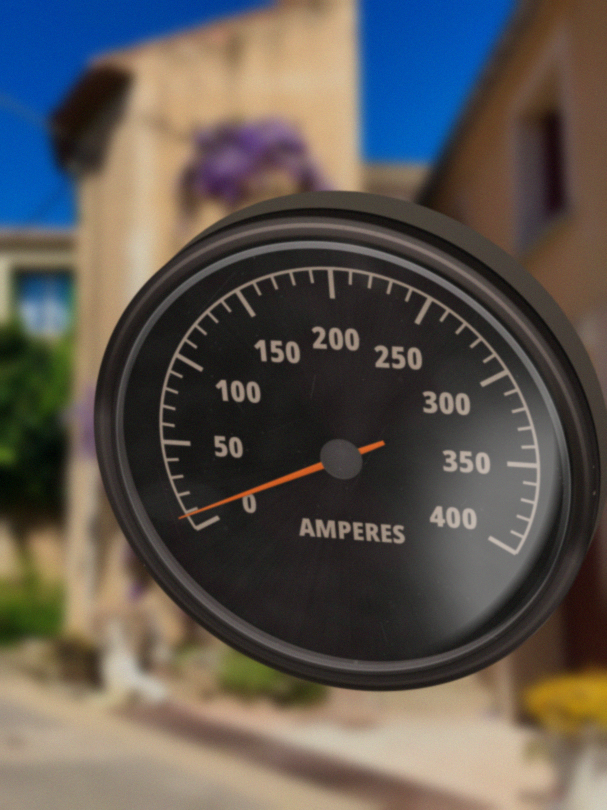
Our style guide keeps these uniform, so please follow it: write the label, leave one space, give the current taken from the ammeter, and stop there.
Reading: 10 A
